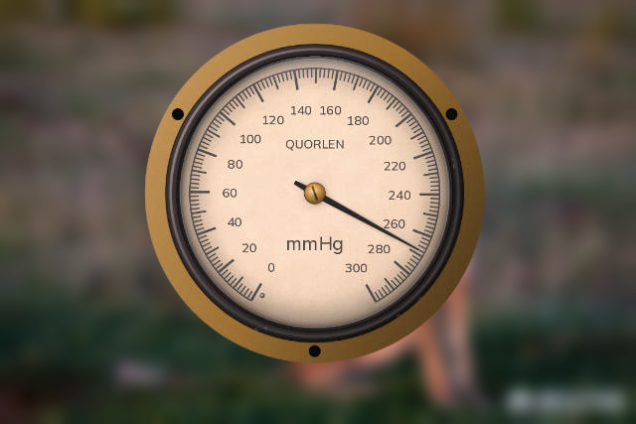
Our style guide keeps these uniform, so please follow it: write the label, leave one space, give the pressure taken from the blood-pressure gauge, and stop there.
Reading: 268 mmHg
